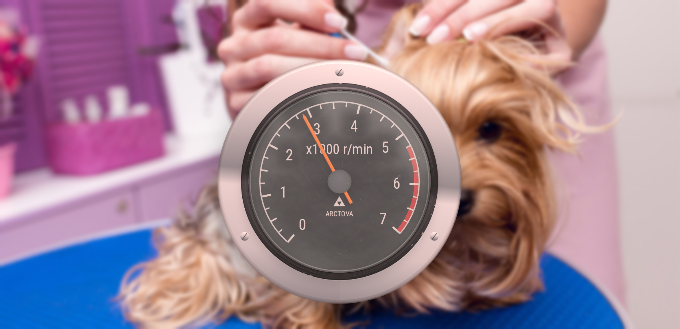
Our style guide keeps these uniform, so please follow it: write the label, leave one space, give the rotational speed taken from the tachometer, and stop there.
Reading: 2875 rpm
